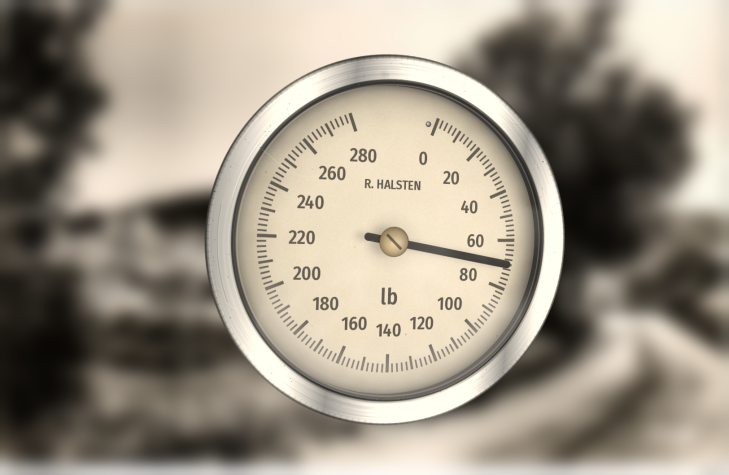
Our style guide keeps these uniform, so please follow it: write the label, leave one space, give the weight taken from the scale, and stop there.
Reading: 70 lb
